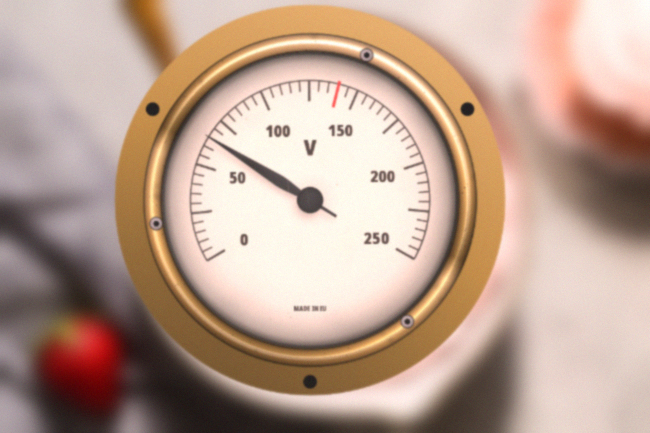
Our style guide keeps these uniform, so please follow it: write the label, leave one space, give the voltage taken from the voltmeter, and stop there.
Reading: 65 V
